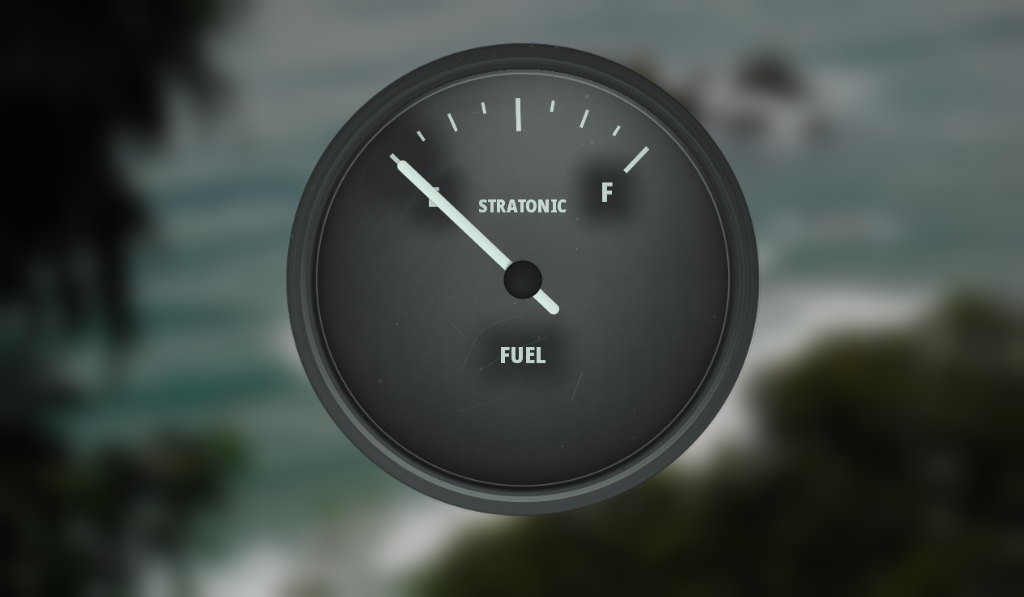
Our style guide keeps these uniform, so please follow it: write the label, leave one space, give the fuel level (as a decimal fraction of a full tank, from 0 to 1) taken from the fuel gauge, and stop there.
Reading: 0
